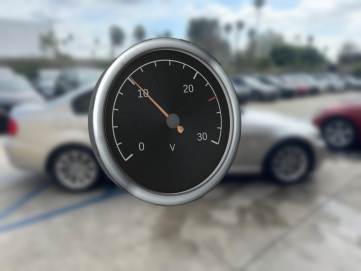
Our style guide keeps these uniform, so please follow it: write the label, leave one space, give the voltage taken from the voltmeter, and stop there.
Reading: 10 V
